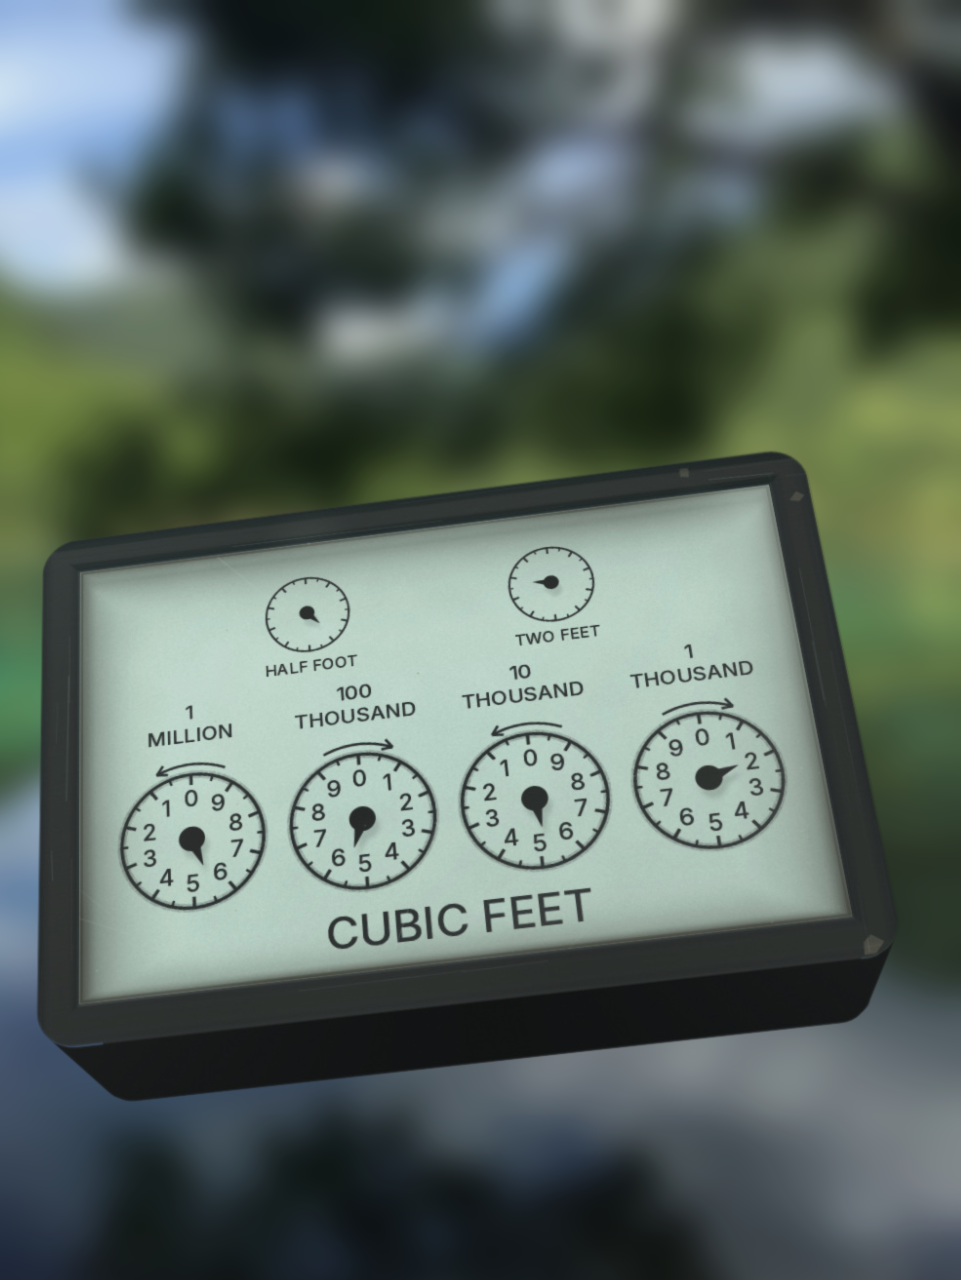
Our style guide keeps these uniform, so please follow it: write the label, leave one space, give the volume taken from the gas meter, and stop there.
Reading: 555200 ft³
